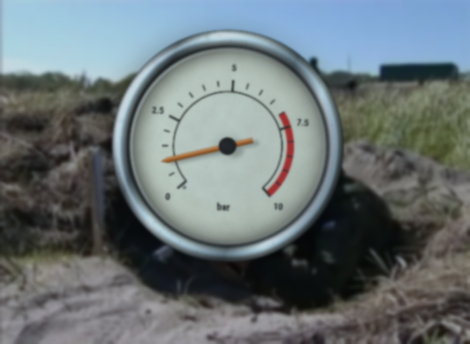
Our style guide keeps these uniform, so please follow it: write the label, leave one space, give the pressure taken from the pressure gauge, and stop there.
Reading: 1 bar
